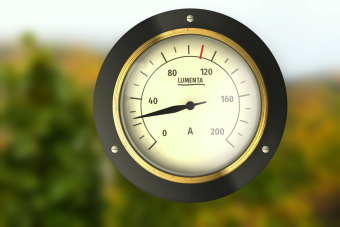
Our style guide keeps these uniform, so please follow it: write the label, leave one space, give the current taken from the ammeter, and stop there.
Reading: 25 A
